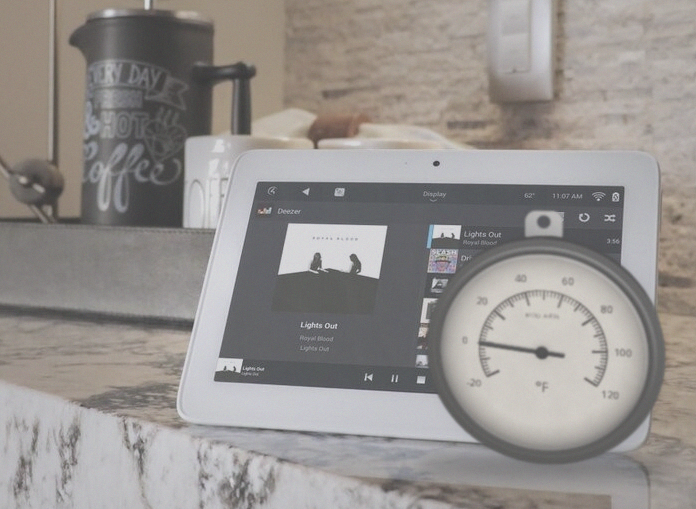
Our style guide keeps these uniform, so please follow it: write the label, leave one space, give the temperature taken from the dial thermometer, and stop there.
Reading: 0 °F
